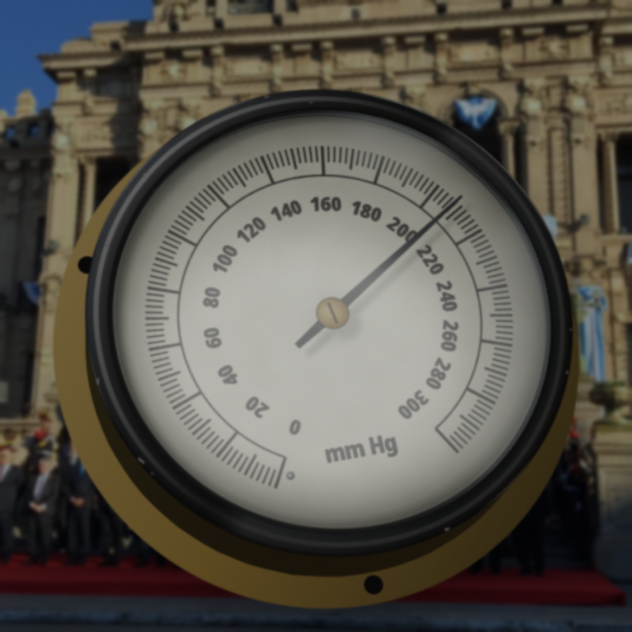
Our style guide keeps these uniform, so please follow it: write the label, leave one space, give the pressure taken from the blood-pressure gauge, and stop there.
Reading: 208 mmHg
